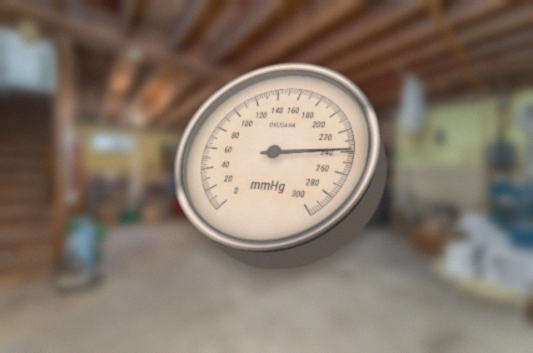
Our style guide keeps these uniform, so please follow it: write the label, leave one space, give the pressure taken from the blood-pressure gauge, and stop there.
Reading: 240 mmHg
